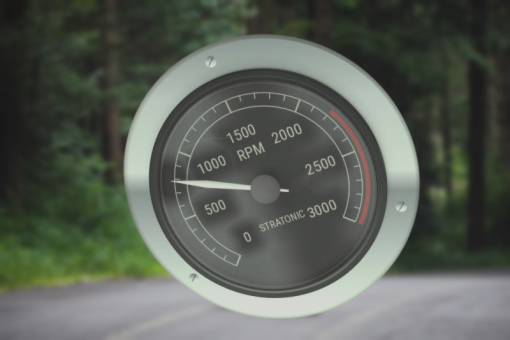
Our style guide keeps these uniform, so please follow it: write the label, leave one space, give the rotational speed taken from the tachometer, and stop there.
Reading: 800 rpm
